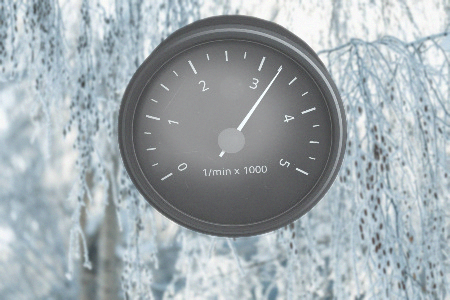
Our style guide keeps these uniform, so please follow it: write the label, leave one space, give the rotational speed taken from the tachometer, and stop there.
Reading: 3250 rpm
